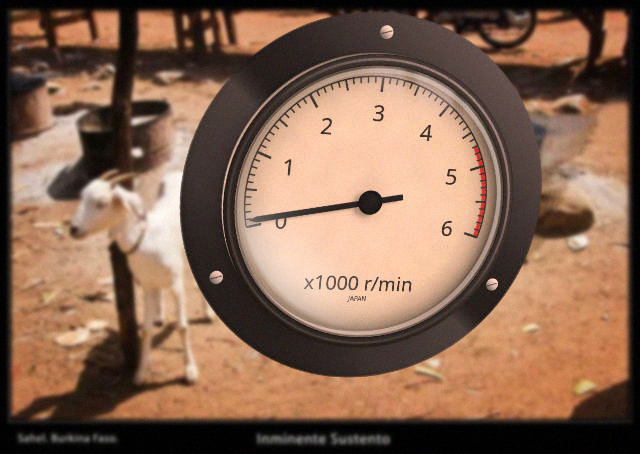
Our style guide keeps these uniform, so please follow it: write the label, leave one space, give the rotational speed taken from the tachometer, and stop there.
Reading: 100 rpm
